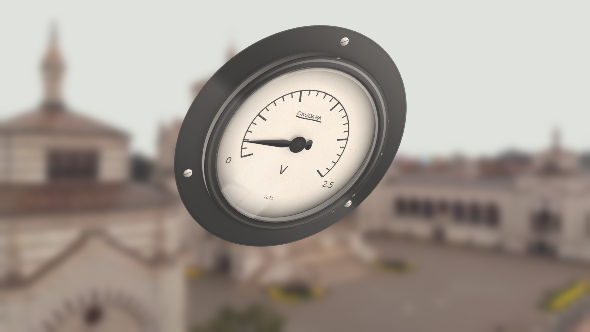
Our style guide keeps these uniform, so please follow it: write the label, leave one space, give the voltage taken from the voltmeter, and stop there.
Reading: 0.2 V
